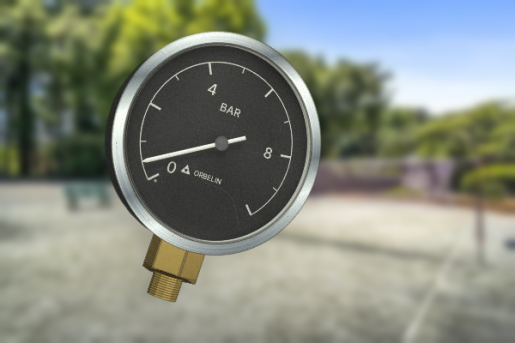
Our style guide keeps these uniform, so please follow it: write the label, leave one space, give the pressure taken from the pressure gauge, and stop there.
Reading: 0.5 bar
